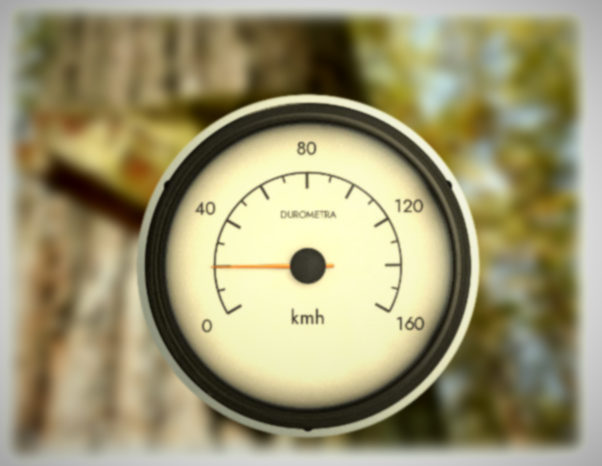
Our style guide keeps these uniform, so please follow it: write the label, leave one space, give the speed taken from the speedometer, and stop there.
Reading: 20 km/h
